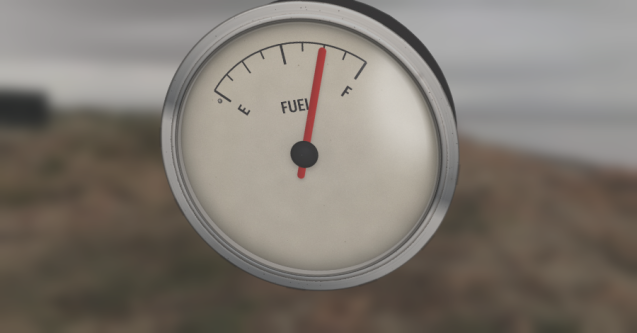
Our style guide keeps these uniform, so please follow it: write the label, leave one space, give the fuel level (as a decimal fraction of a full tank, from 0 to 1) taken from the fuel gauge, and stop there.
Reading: 0.75
